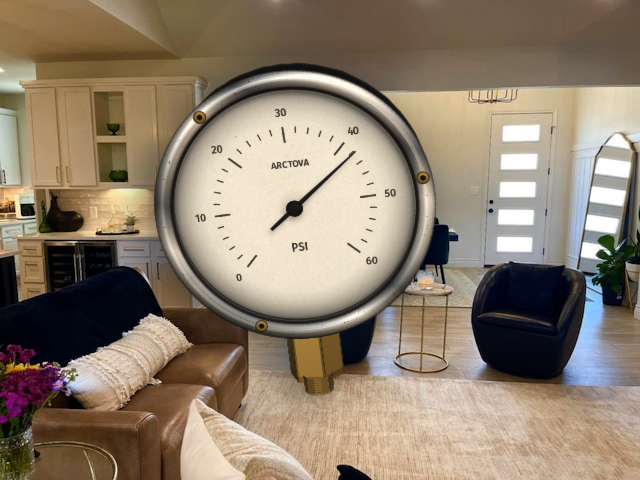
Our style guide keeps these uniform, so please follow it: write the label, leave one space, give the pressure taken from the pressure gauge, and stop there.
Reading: 42 psi
